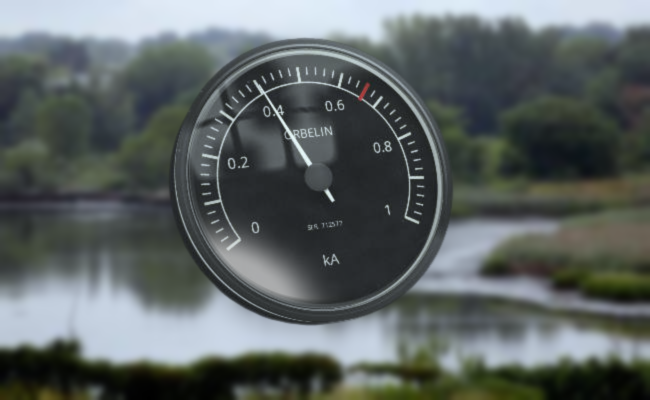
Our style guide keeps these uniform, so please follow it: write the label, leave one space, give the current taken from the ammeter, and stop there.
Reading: 0.4 kA
